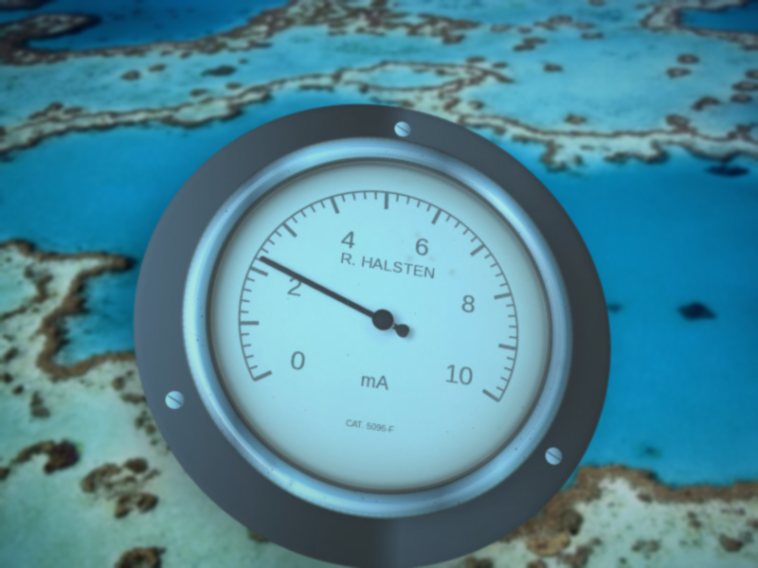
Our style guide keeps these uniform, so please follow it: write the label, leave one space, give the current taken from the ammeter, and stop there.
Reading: 2.2 mA
